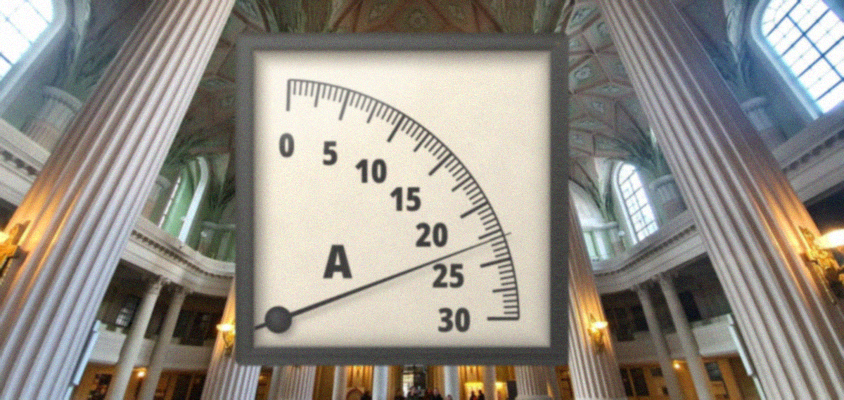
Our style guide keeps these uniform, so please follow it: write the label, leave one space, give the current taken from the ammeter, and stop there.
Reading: 23 A
